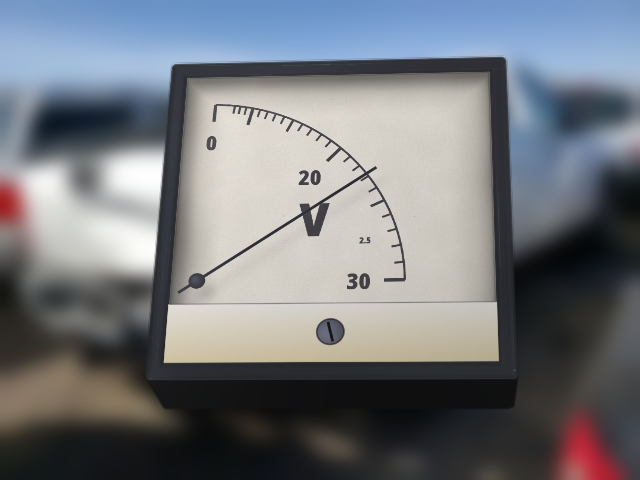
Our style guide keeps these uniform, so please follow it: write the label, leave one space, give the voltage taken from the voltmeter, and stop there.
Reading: 23 V
